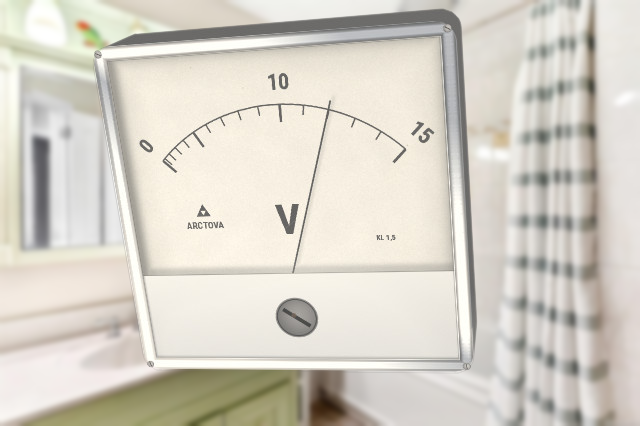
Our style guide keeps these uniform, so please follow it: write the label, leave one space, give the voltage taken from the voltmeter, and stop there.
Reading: 12 V
